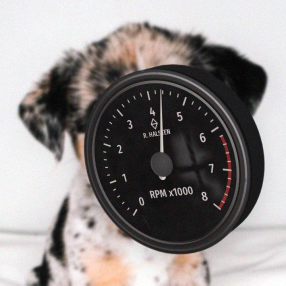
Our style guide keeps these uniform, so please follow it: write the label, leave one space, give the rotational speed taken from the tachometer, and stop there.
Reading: 4400 rpm
